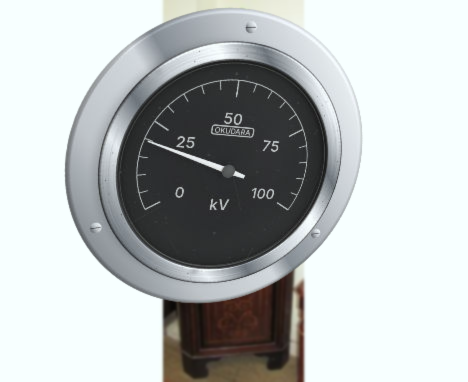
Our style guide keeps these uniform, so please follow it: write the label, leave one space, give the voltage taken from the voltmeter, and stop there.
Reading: 20 kV
